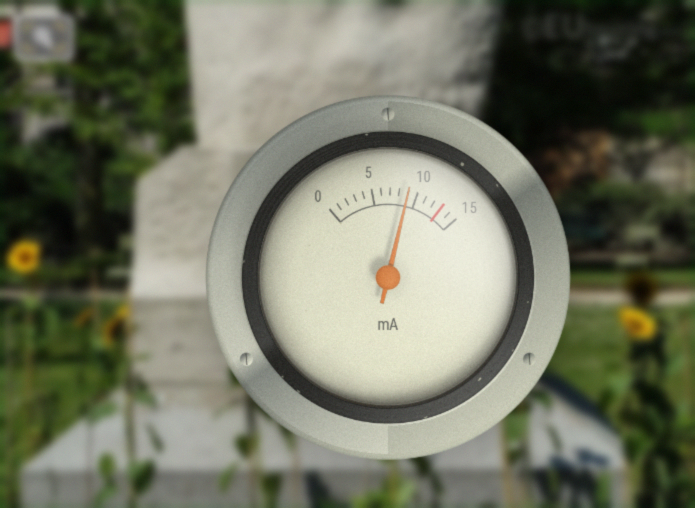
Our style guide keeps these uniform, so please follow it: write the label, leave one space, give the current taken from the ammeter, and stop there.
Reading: 9 mA
